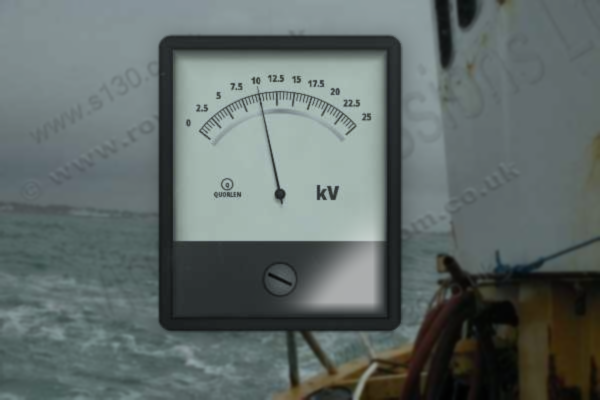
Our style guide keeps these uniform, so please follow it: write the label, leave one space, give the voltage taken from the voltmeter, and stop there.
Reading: 10 kV
